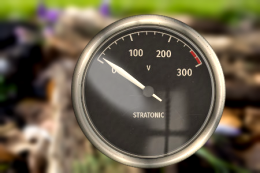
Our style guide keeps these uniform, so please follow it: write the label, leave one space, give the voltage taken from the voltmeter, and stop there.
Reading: 10 V
